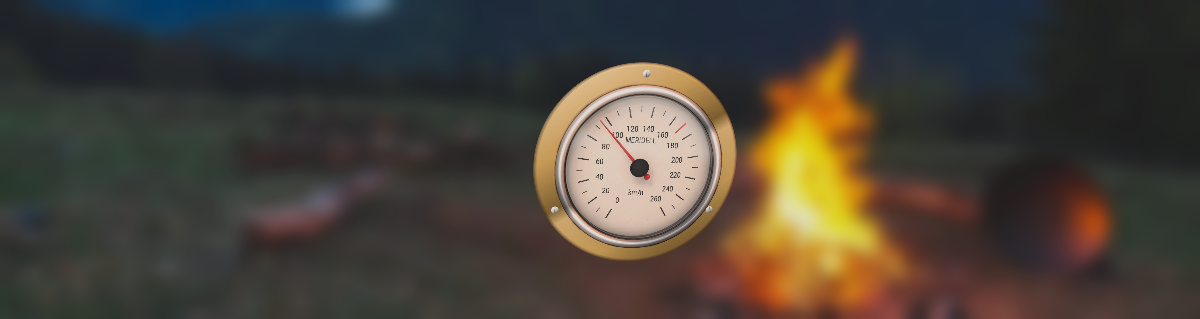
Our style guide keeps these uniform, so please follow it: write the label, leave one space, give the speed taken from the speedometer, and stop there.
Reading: 95 km/h
